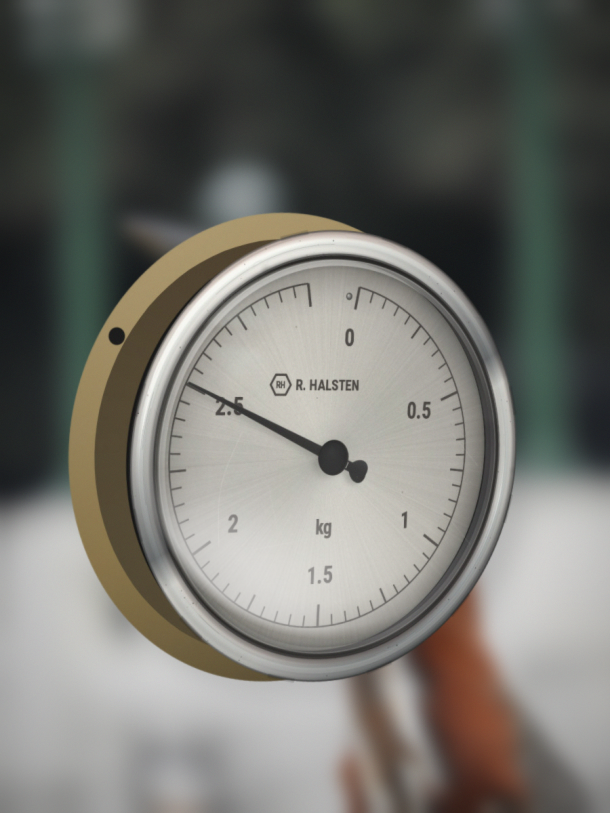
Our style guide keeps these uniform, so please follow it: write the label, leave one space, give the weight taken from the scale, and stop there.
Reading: 2.5 kg
